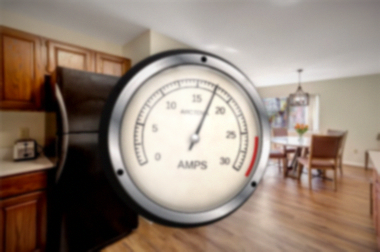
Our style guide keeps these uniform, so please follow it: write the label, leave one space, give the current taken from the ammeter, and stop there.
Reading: 17.5 A
